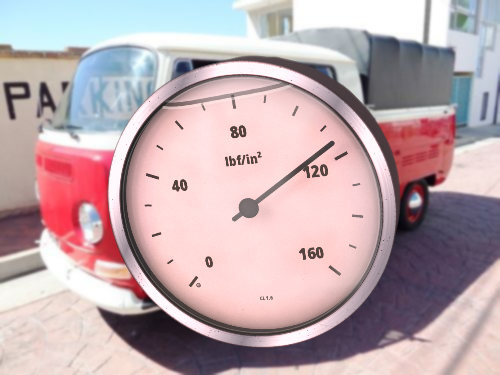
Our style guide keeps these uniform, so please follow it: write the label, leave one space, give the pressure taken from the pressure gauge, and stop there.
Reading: 115 psi
